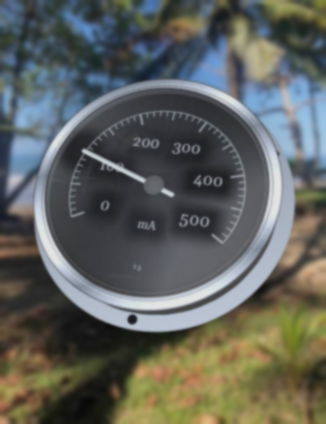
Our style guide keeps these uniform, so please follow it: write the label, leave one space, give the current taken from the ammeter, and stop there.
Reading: 100 mA
